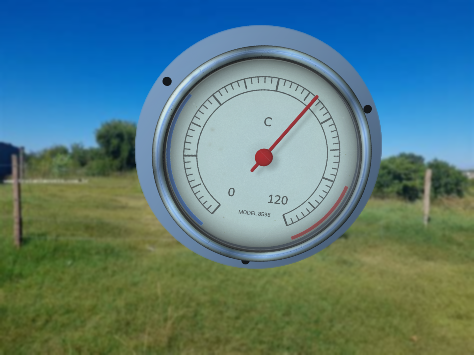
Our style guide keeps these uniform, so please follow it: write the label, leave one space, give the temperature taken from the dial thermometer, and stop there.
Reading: 72 °C
